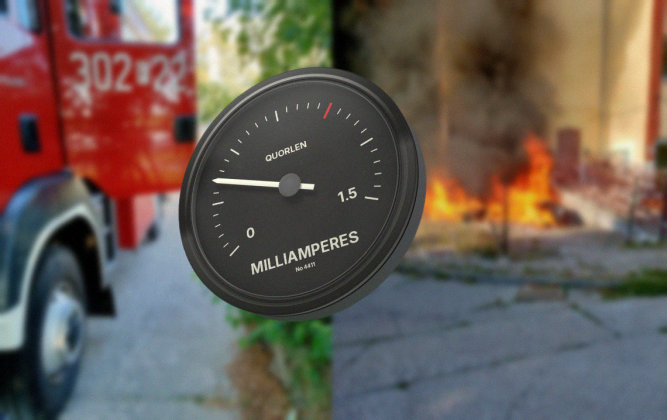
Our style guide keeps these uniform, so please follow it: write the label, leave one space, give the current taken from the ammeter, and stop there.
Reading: 0.35 mA
